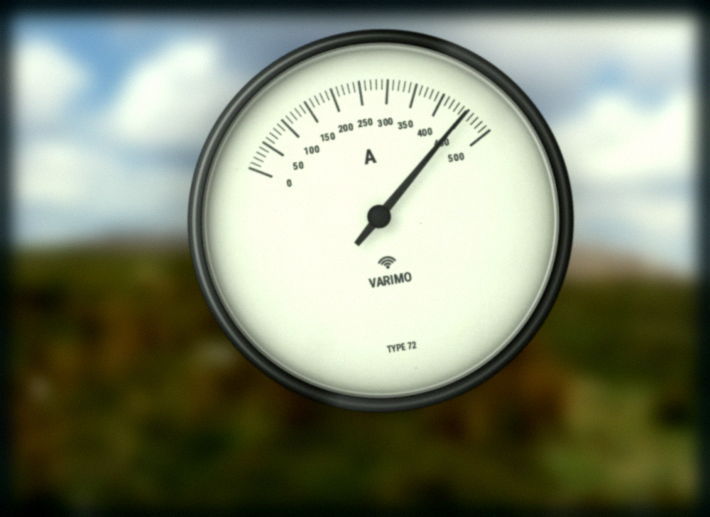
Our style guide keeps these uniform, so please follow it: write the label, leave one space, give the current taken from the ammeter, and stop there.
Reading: 450 A
